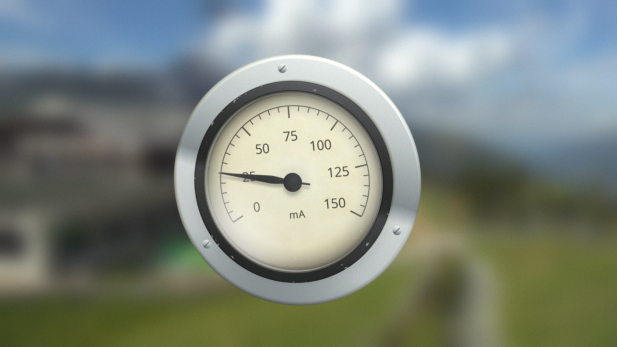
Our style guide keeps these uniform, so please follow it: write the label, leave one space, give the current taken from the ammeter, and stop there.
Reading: 25 mA
